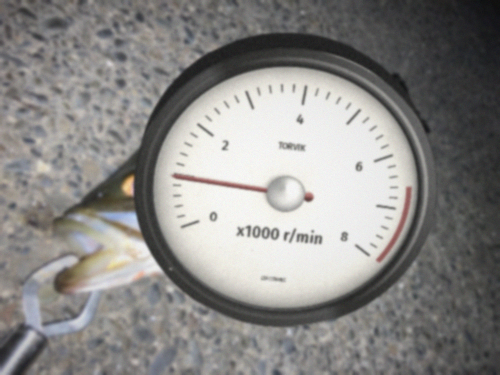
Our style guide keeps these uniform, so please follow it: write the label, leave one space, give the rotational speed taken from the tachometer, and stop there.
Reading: 1000 rpm
